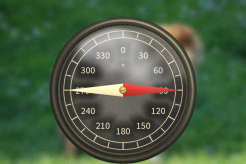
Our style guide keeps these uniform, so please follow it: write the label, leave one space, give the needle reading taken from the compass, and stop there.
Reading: 90 °
